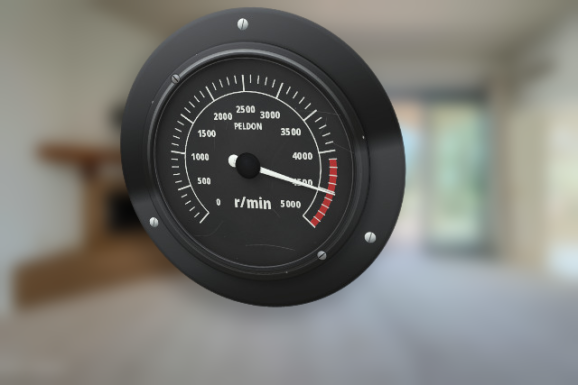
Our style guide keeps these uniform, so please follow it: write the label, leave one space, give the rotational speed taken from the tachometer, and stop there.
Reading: 4500 rpm
